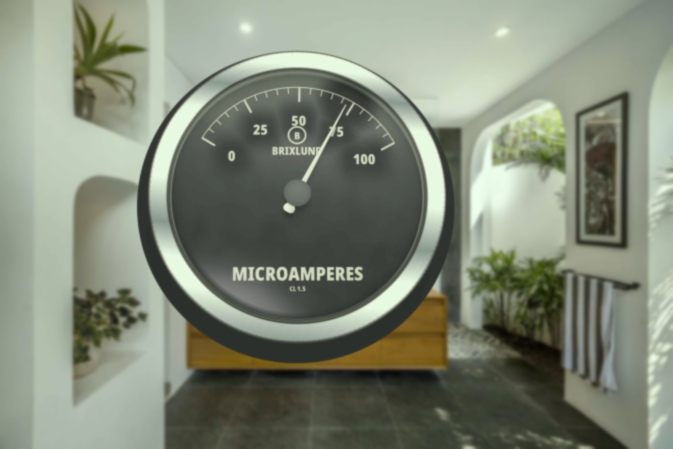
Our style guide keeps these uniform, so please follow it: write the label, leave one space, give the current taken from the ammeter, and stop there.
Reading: 72.5 µA
